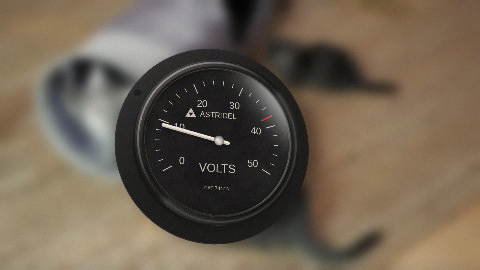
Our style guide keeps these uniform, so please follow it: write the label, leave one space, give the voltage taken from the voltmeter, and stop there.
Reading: 9 V
